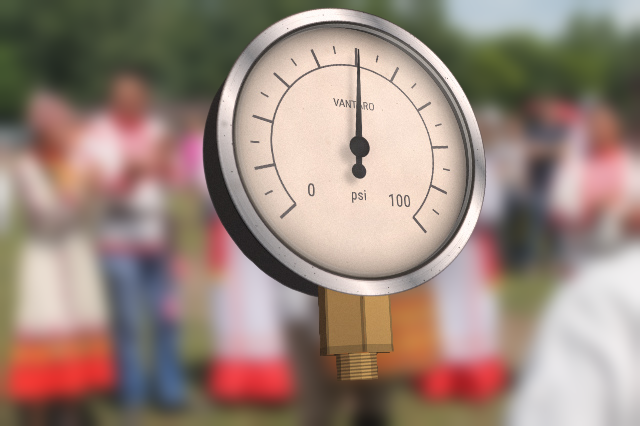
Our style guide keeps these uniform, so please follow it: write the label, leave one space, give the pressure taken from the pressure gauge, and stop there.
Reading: 50 psi
